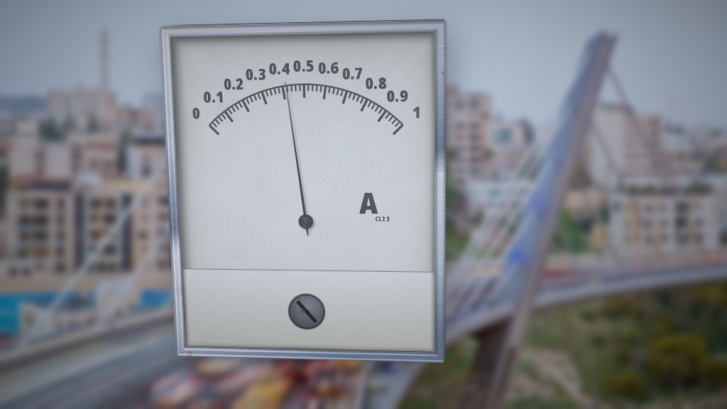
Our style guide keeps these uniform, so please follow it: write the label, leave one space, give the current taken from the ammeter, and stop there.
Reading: 0.42 A
